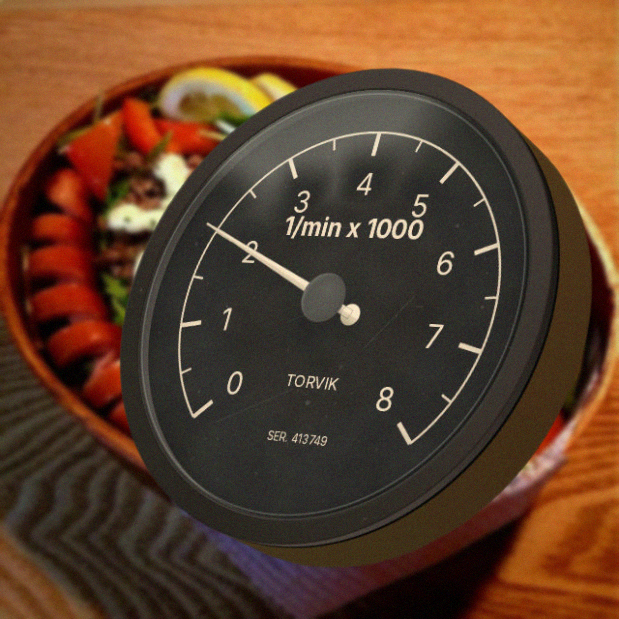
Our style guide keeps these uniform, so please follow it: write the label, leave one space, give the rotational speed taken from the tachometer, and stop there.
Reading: 2000 rpm
